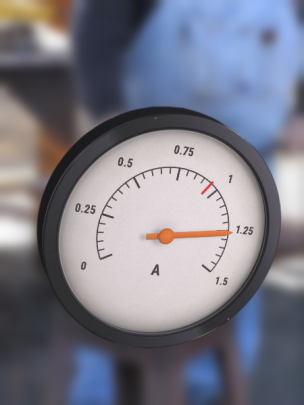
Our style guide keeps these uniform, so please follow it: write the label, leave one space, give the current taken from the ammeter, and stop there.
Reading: 1.25 A
